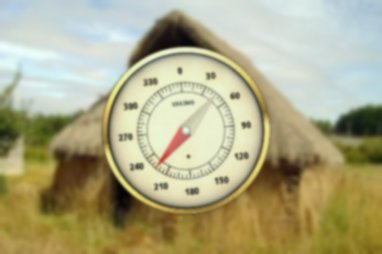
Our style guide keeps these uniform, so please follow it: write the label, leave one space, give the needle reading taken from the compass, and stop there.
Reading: 225 °
